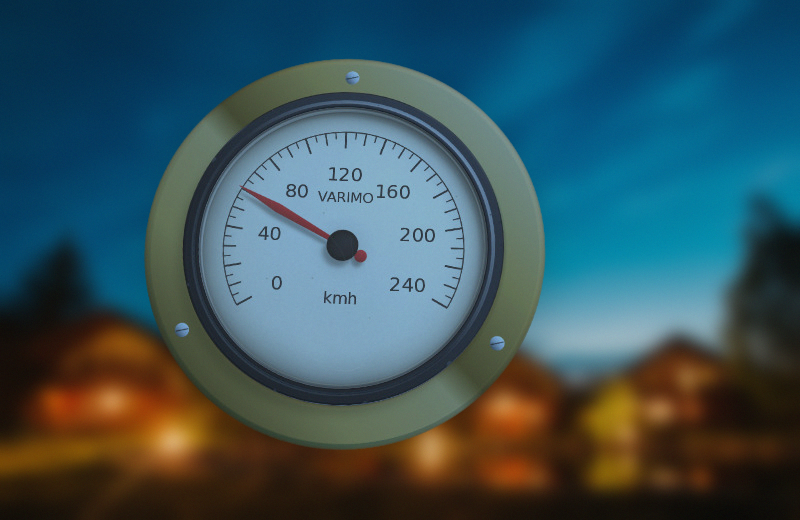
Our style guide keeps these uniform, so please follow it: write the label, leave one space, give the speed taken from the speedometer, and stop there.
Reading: 60 km/h
